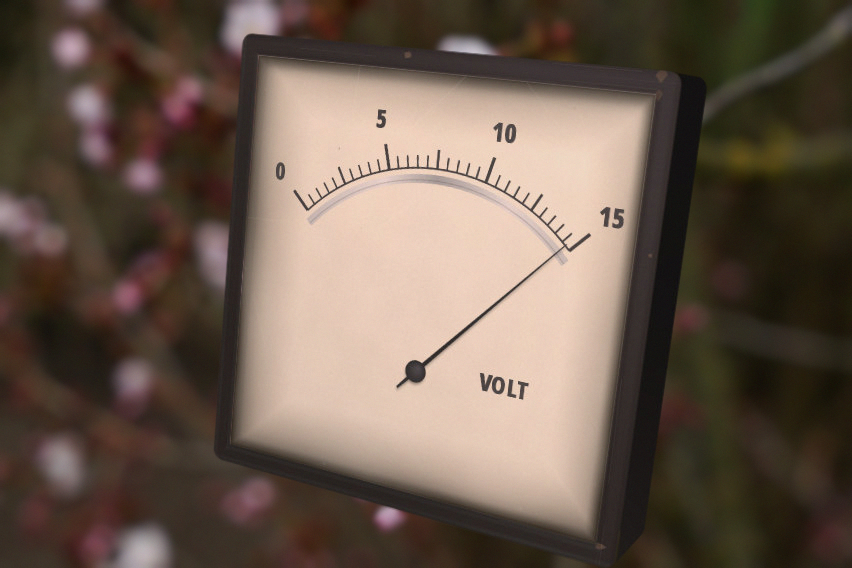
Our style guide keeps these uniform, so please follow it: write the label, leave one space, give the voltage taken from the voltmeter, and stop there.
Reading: 14.75 V
